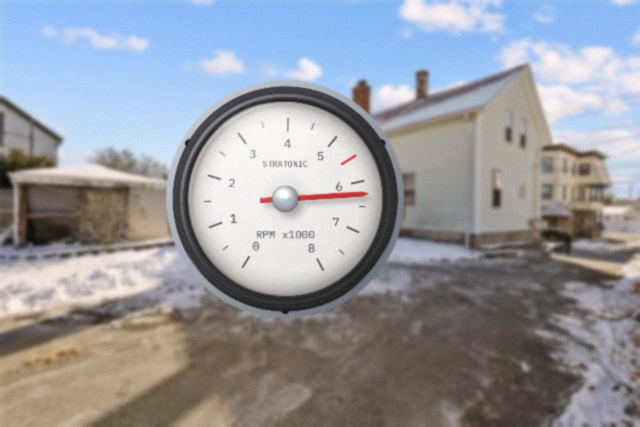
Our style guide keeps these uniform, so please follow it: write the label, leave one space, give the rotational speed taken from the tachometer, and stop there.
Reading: 6250 rpm
